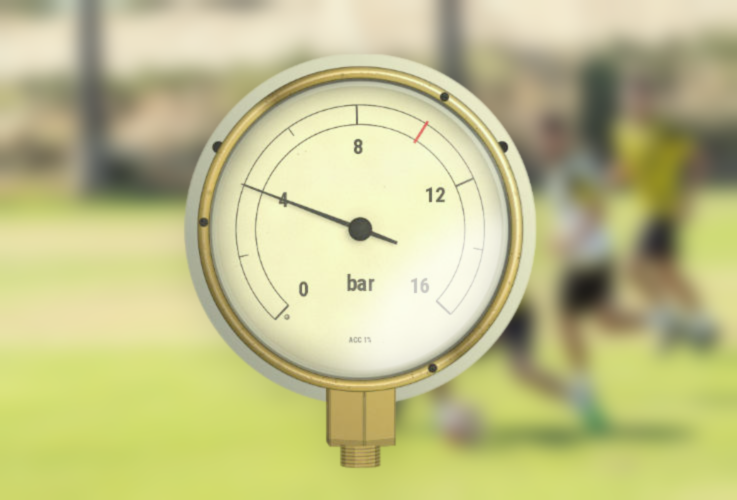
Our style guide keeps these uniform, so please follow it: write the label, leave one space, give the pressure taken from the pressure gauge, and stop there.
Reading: 4 bar
